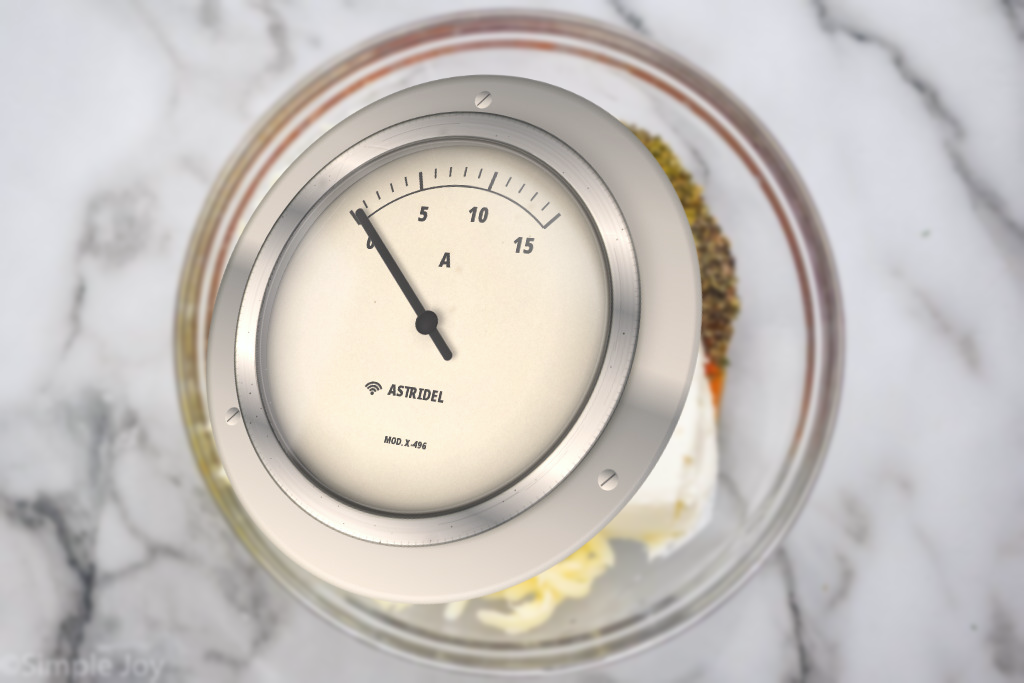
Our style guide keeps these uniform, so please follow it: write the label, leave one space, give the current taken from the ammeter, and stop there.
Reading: 0.5 A
